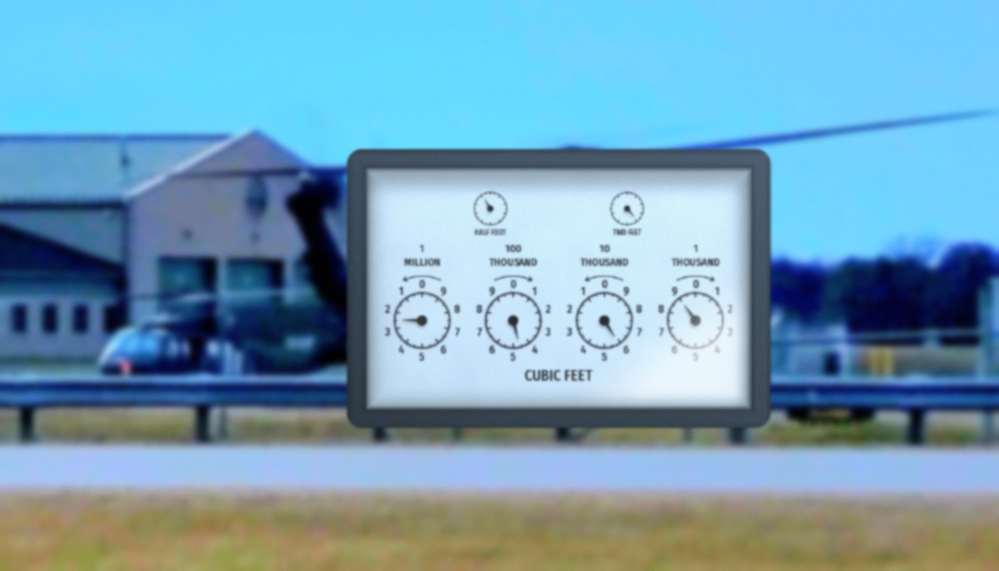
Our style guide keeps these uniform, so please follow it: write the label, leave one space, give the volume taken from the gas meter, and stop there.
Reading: 245900 ft³
